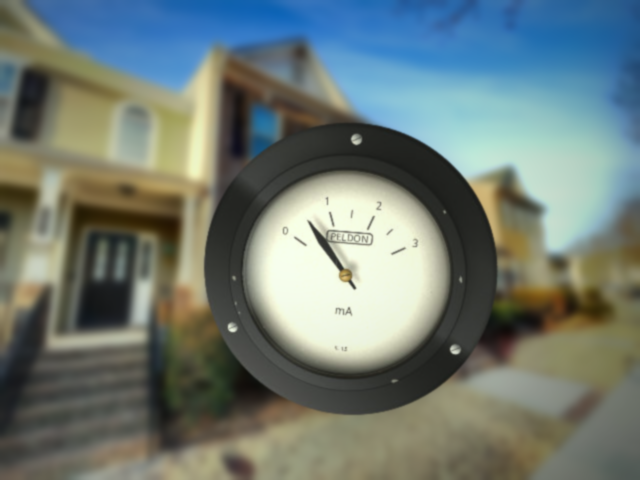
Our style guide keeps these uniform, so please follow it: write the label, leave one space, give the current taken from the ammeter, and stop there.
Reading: 0.5 mA
